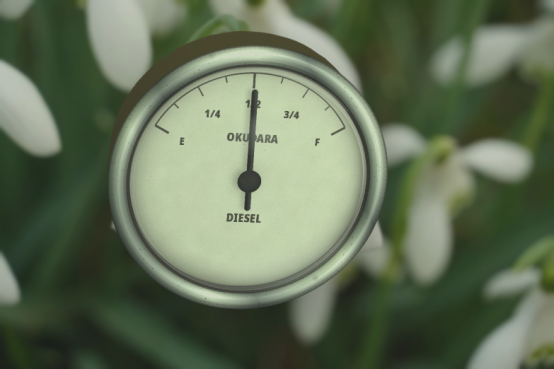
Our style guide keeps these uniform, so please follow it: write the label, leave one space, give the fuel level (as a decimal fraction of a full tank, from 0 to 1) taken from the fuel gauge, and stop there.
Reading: 0.5
